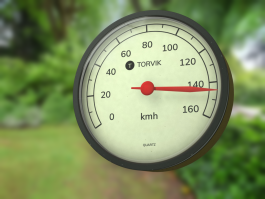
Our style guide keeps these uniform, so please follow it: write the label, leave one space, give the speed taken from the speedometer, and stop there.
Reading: 145 km/h
